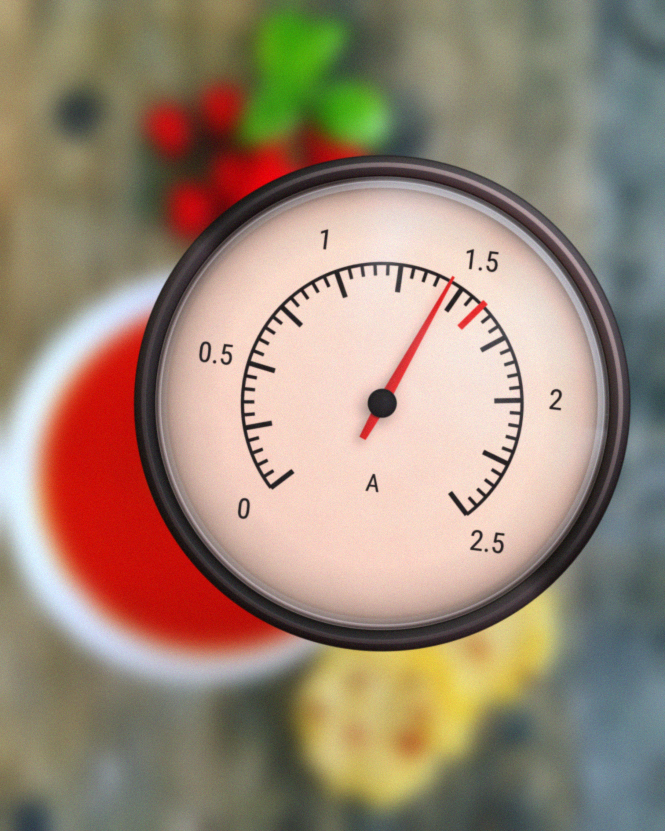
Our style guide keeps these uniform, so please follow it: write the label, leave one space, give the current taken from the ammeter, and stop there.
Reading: 1.45 A
